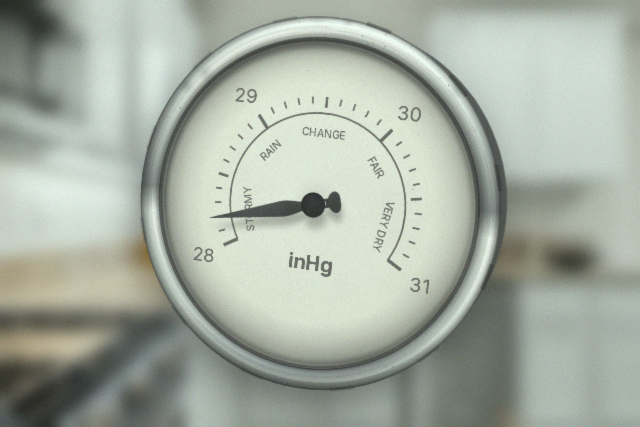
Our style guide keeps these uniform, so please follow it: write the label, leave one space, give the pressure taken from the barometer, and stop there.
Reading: 28.2 inHg
